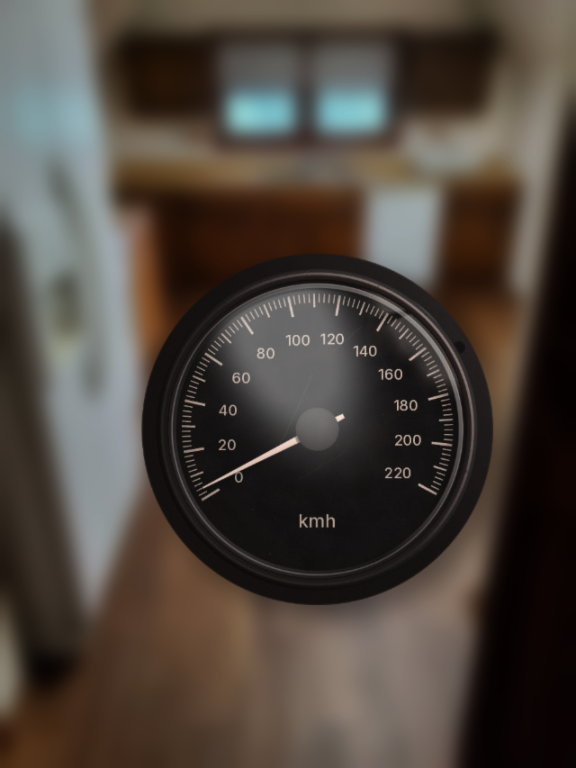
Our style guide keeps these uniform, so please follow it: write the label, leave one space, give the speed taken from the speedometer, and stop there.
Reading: 4 km/h
